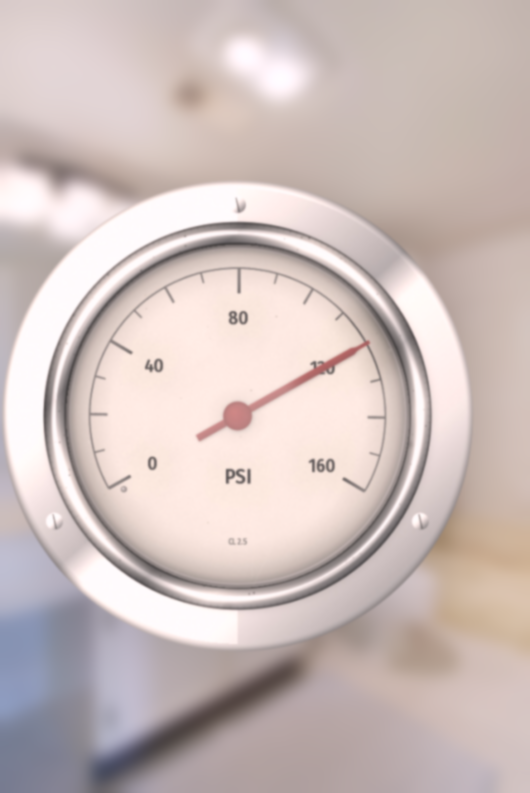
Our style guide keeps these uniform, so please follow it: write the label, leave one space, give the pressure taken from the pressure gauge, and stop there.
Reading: 120 psi
